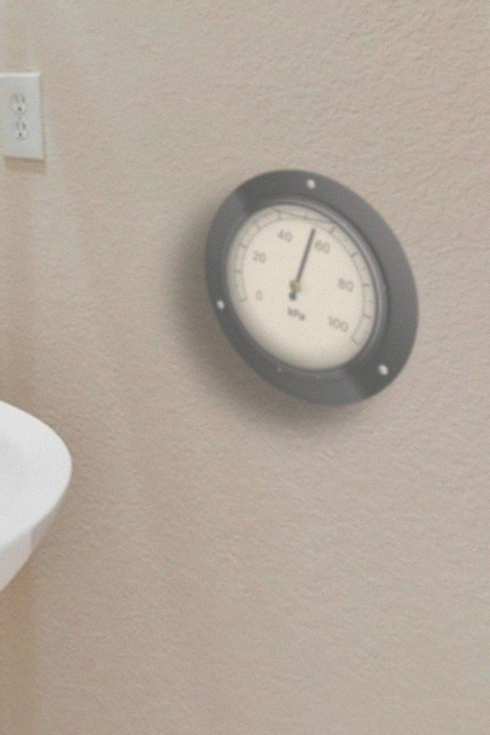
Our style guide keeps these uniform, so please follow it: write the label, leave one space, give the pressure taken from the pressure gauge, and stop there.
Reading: 55 kPa
